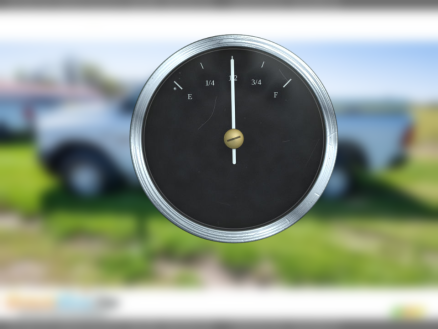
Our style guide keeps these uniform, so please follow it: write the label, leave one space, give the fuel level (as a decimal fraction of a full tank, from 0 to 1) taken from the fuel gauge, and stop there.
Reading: 0.5
